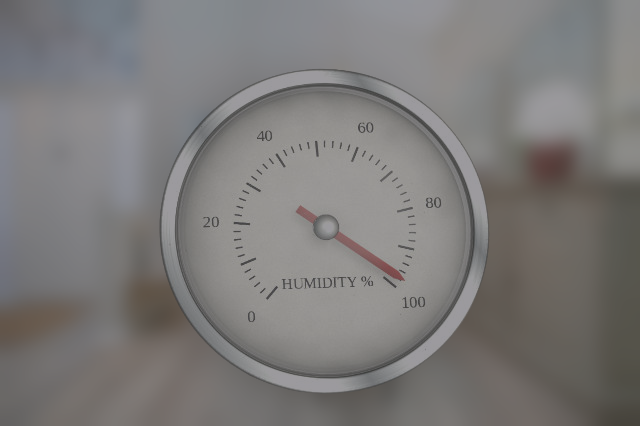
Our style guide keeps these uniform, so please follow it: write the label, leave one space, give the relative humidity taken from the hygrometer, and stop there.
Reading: 98 %
